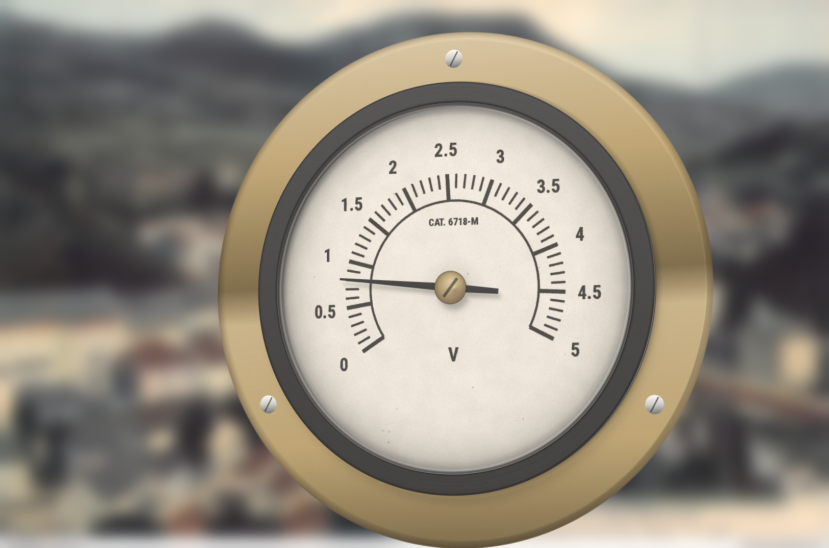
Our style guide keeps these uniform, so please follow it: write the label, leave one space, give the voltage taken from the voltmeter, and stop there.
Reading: 0.8 V
